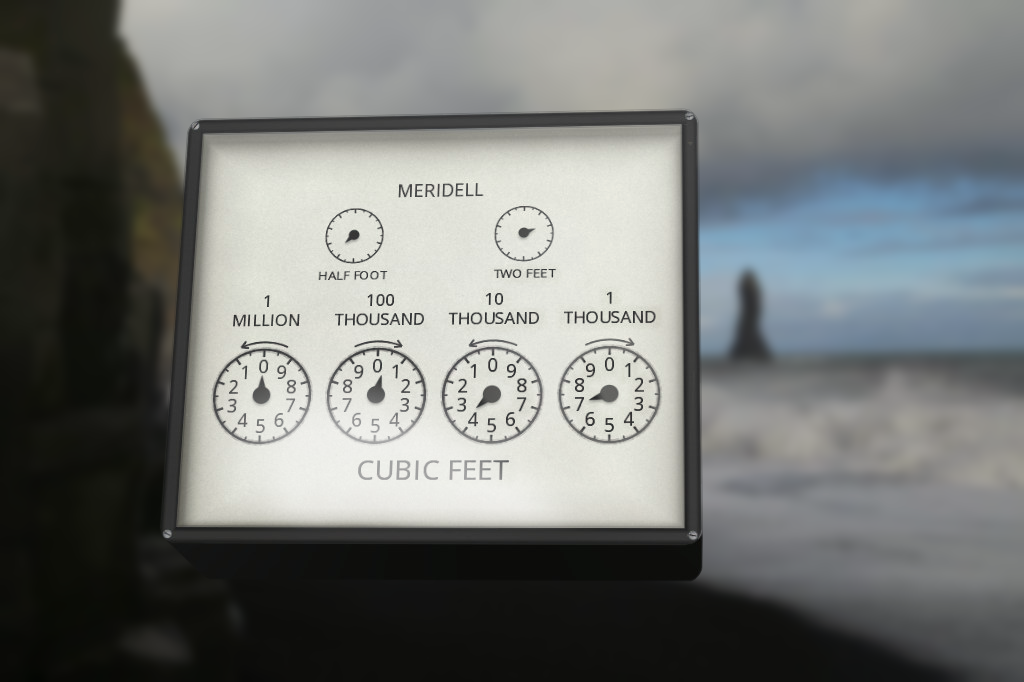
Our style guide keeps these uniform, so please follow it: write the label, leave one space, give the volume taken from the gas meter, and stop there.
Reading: 3700 ft³
